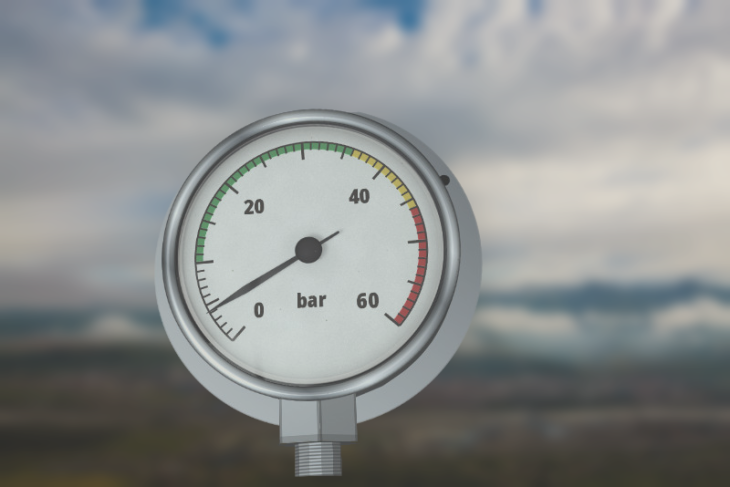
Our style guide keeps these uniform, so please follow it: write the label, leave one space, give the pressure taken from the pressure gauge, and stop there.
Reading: 4 bar
